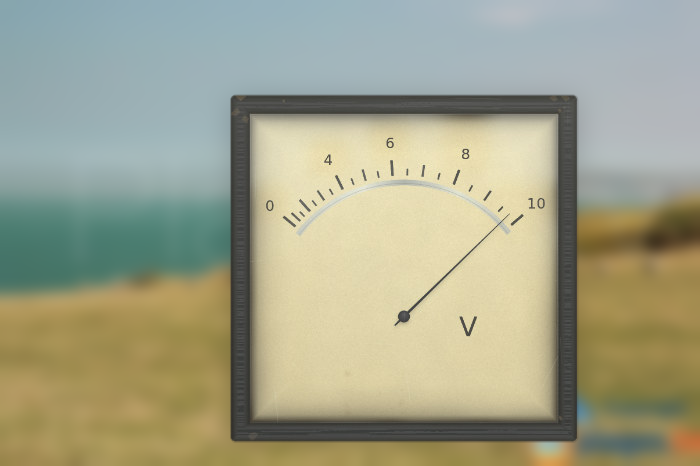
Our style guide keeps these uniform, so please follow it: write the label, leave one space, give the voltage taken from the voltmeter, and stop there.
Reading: 9.75 V
